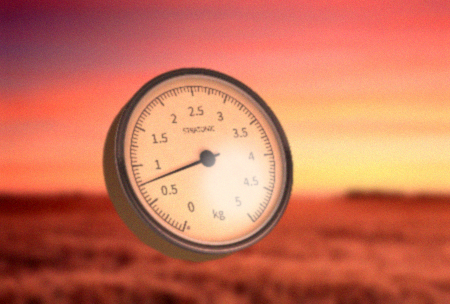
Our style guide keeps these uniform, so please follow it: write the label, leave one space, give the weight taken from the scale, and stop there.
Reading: 0.75 kg
